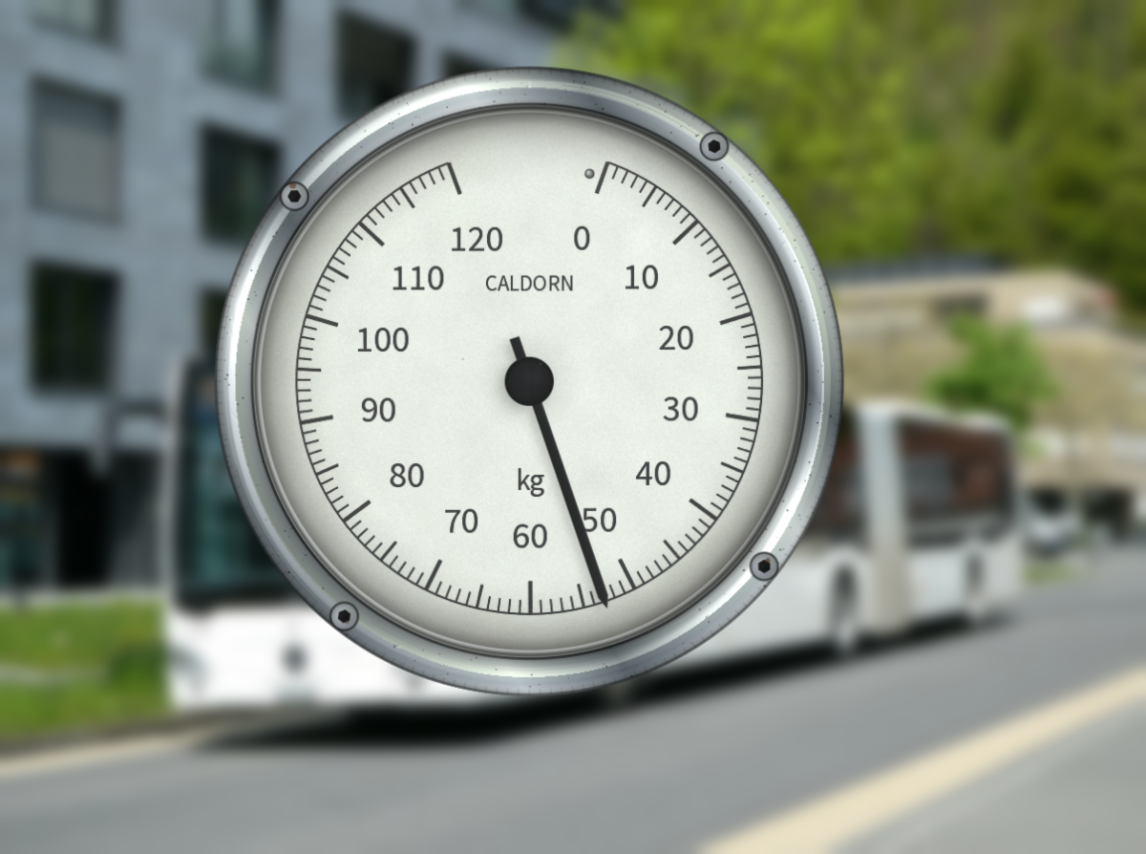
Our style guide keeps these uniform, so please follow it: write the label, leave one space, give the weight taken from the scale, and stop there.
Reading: 53 kg
